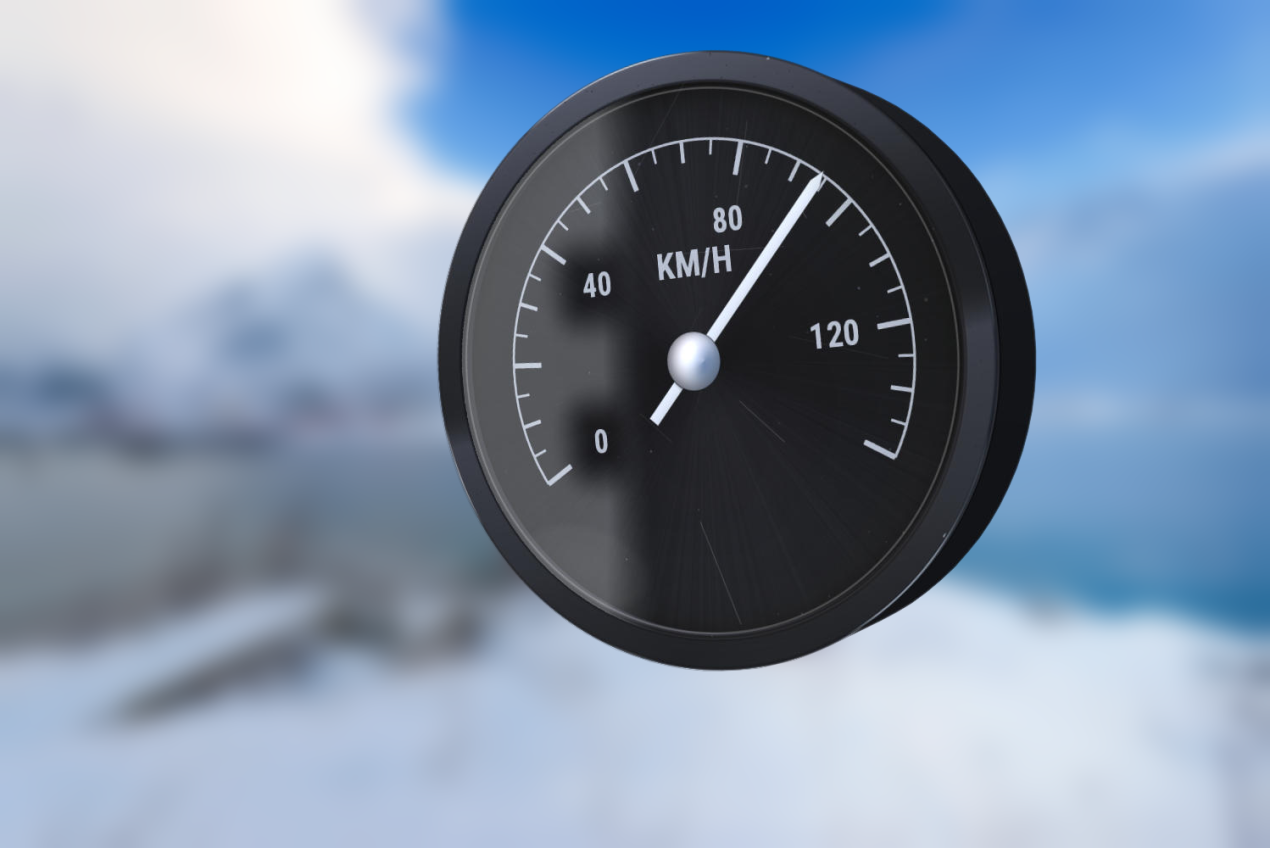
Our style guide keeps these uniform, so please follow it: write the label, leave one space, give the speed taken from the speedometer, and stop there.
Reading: 95 km/h
